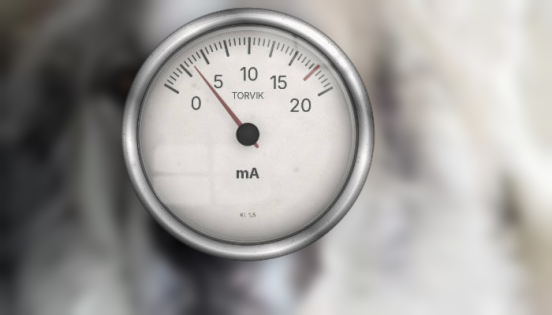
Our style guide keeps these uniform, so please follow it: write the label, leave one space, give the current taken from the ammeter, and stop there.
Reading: 3.5 mA
